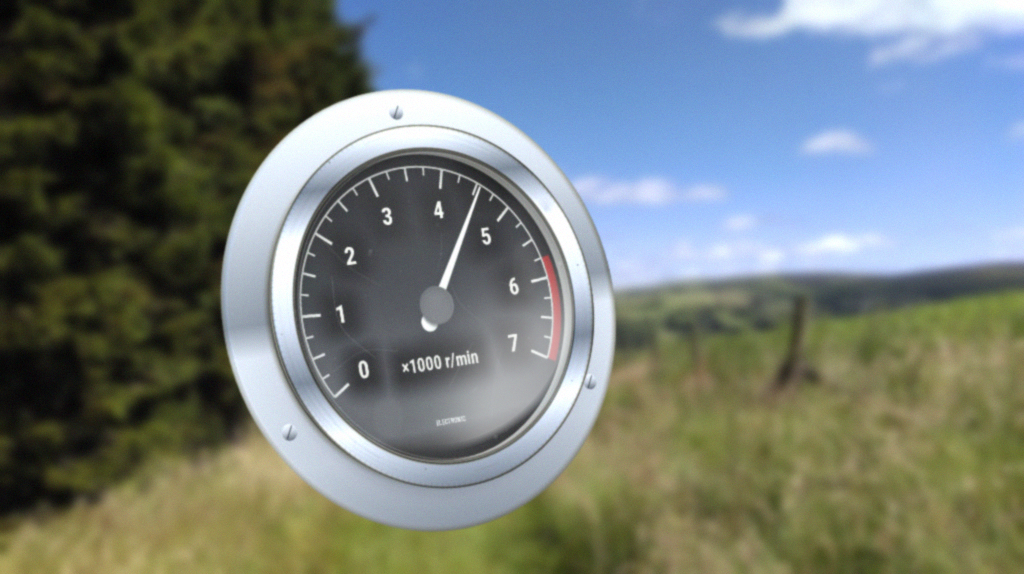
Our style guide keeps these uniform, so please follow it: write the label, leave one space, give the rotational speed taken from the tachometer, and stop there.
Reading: 4500 rpm
